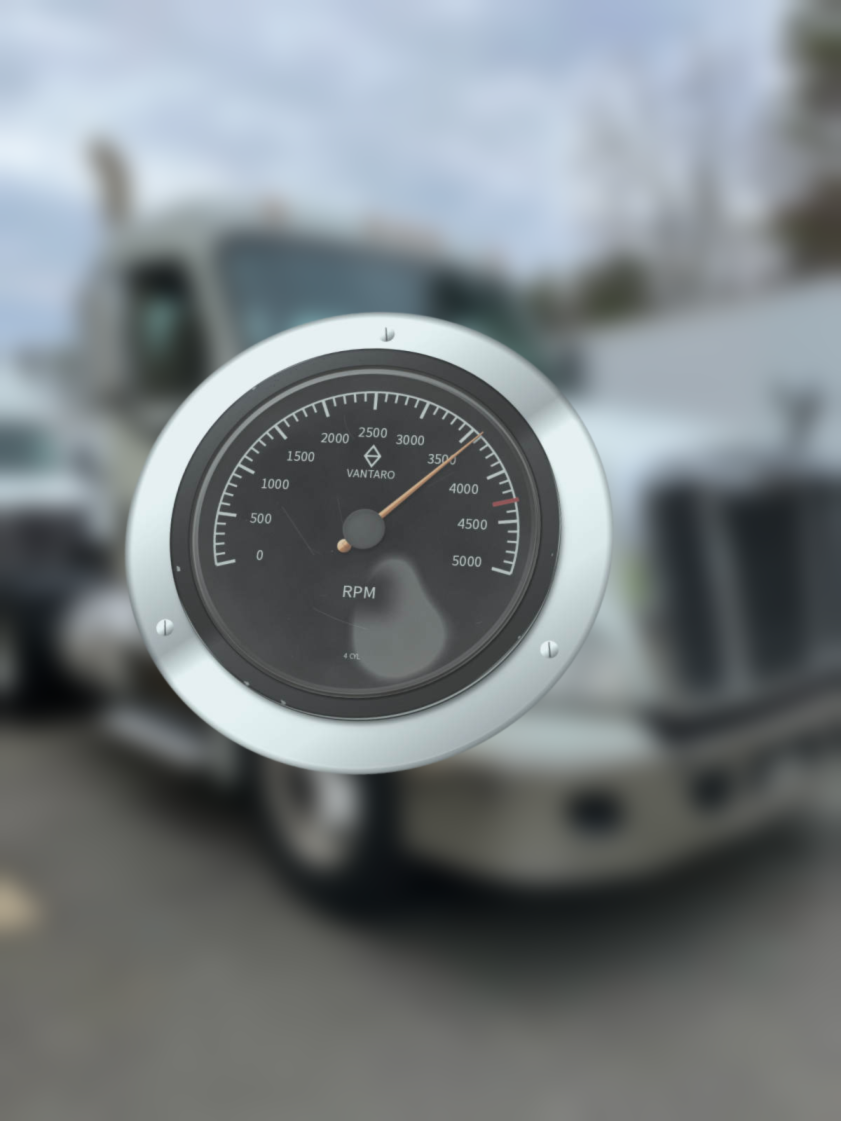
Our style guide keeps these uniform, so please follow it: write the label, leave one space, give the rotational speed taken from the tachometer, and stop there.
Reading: 3600 rpm
